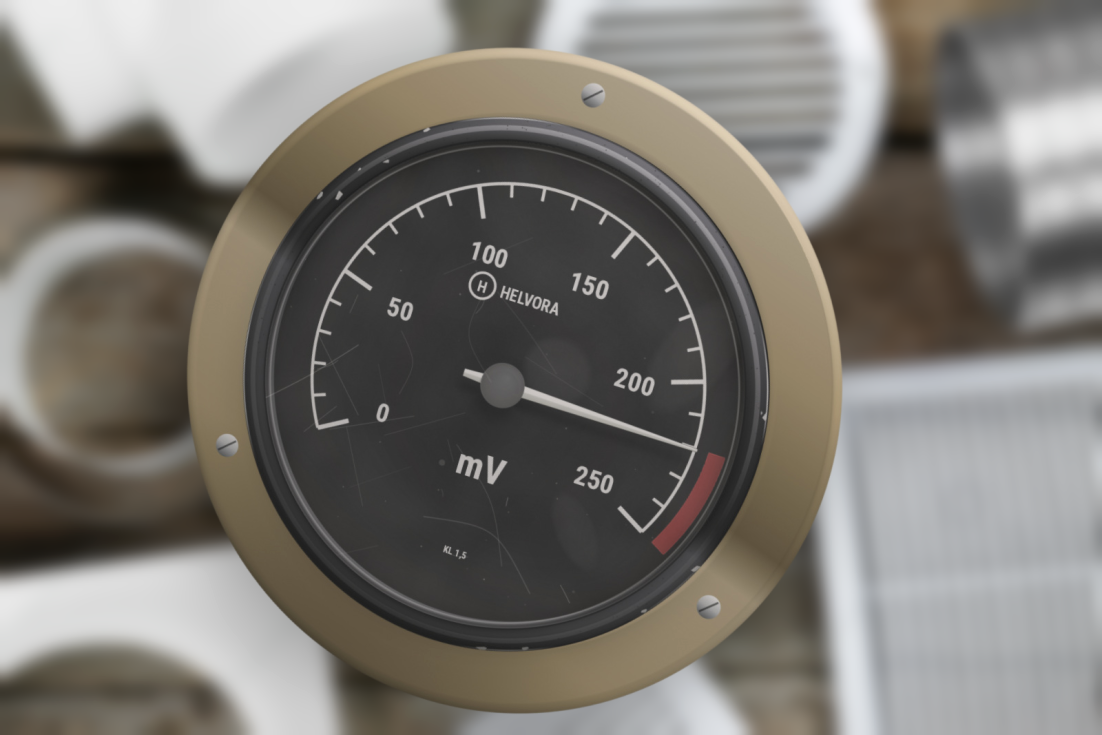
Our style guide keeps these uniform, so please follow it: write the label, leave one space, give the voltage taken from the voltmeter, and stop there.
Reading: 220 mV
